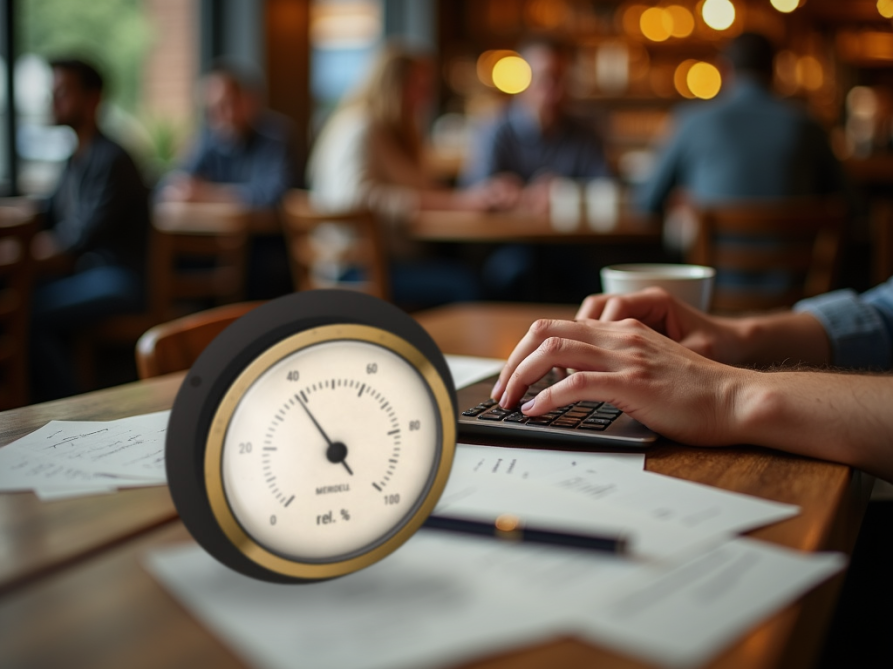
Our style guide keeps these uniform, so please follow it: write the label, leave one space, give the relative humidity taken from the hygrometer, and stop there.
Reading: 38 %
